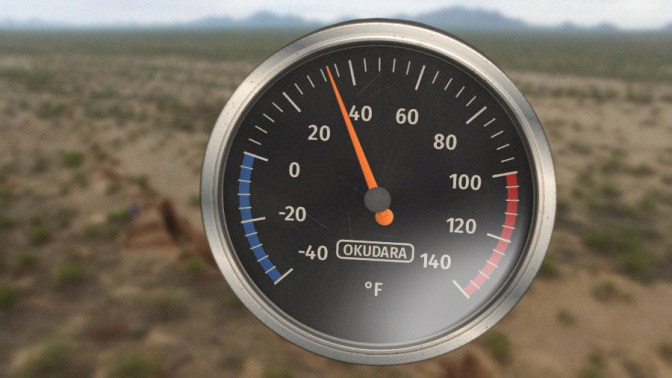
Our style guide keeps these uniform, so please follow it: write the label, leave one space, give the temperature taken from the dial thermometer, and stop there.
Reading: 34 °F
